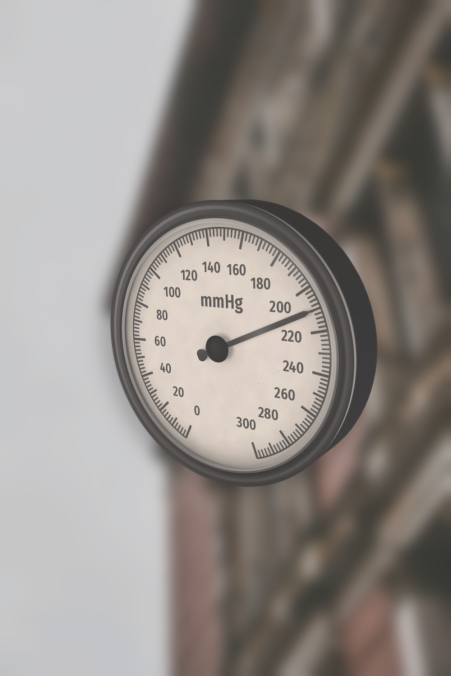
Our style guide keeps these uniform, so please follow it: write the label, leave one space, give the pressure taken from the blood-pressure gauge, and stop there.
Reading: 210 mmHg
